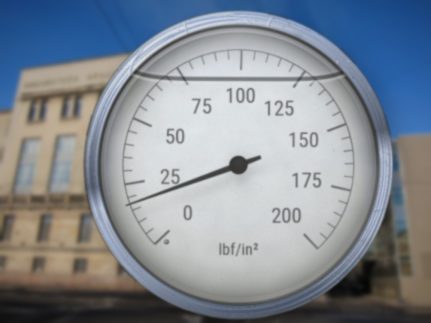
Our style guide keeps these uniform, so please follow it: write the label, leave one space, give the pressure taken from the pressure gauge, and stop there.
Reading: 17.5 psi
